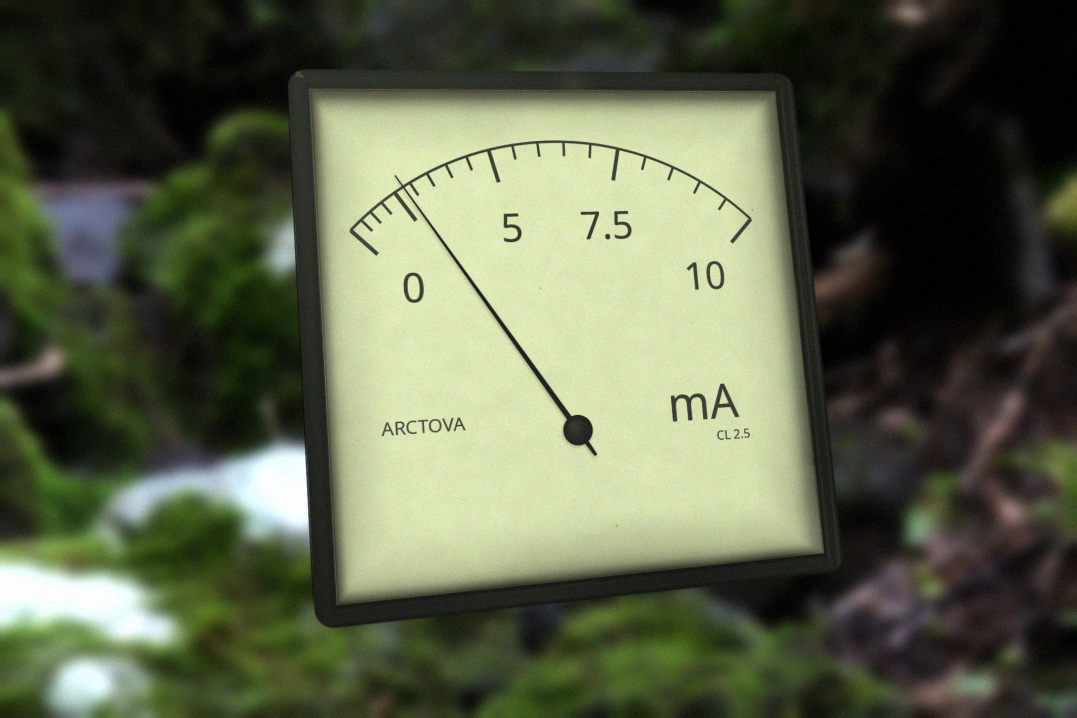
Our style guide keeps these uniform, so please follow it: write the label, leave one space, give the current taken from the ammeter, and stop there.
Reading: 2.75 mA
